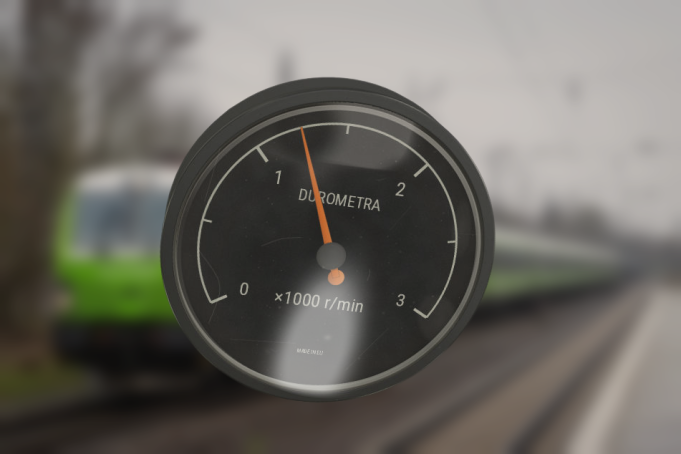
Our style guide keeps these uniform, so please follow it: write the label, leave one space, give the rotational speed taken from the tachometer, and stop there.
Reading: 1250 rpm
